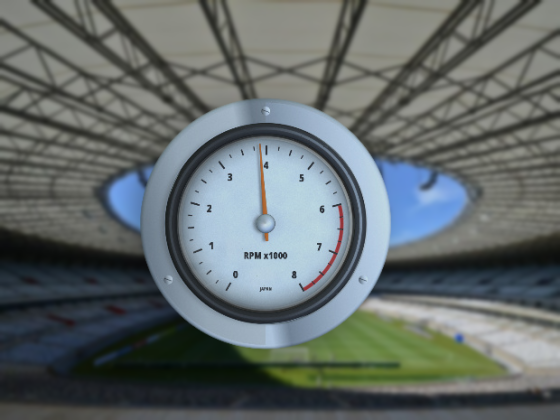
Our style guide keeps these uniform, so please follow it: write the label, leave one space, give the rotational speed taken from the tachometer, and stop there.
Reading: 3875 rpm
